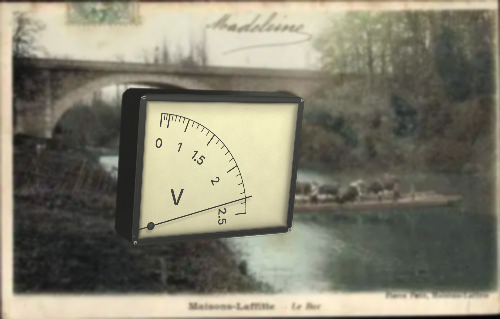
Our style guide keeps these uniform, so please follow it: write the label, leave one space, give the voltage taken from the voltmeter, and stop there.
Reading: 2.35 V
